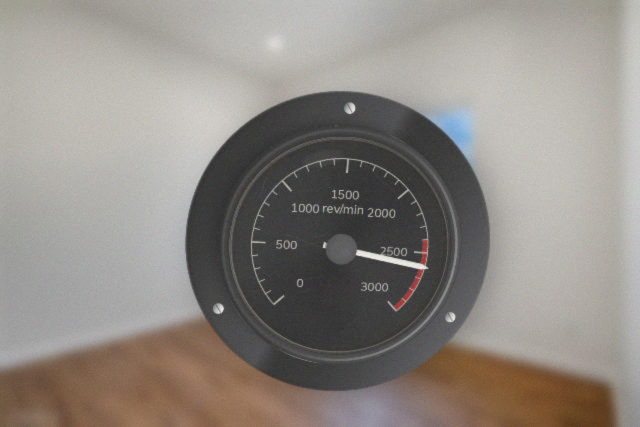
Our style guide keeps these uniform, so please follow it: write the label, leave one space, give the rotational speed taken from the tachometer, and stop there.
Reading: 2600 rpm
